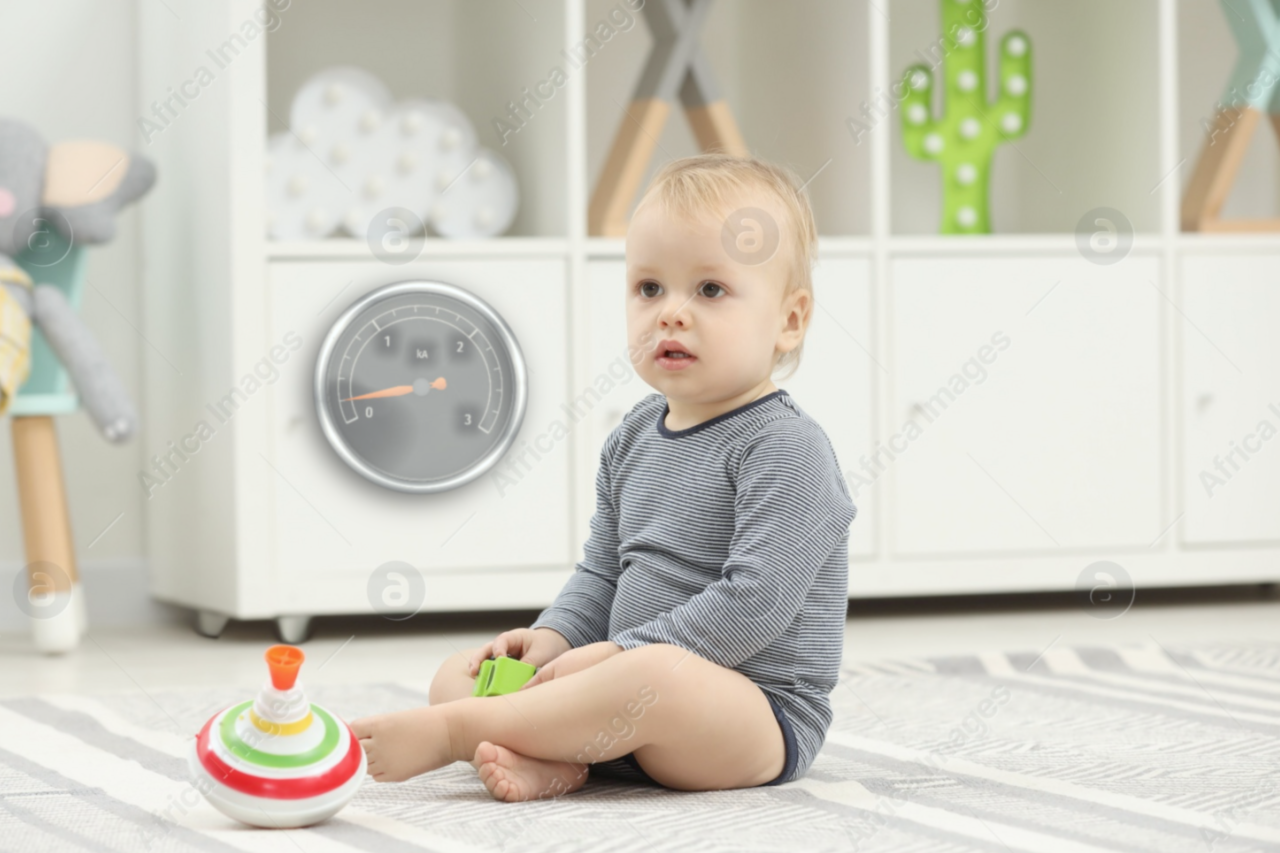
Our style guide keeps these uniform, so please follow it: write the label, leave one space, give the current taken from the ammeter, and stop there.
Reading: 0.2 kA
